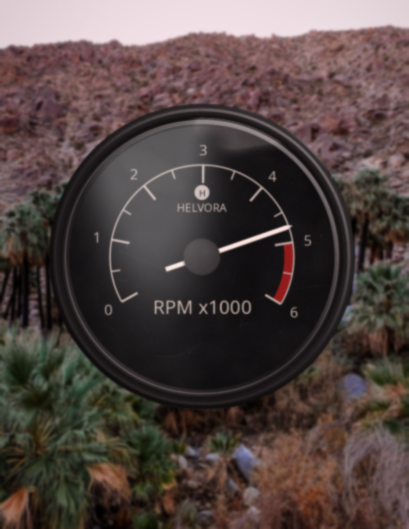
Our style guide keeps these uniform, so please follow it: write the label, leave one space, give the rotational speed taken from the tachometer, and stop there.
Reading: 4750 rpm
